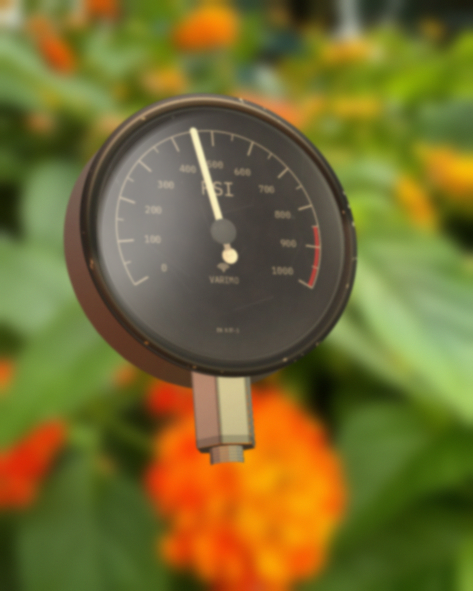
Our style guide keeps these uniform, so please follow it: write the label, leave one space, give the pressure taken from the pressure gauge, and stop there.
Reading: 450 psi
